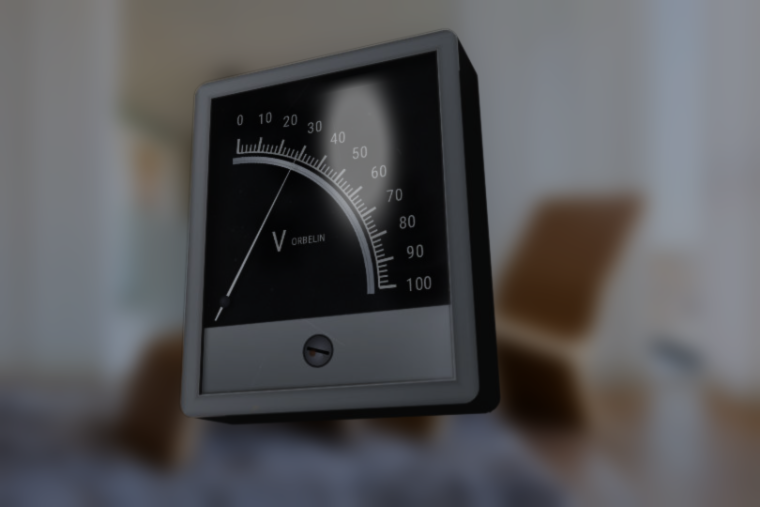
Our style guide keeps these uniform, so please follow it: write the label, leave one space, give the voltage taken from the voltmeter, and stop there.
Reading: 30 V
